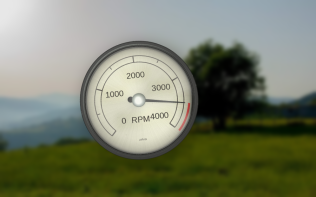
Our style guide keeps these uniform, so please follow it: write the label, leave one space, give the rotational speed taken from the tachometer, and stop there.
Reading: 3500 rpm
